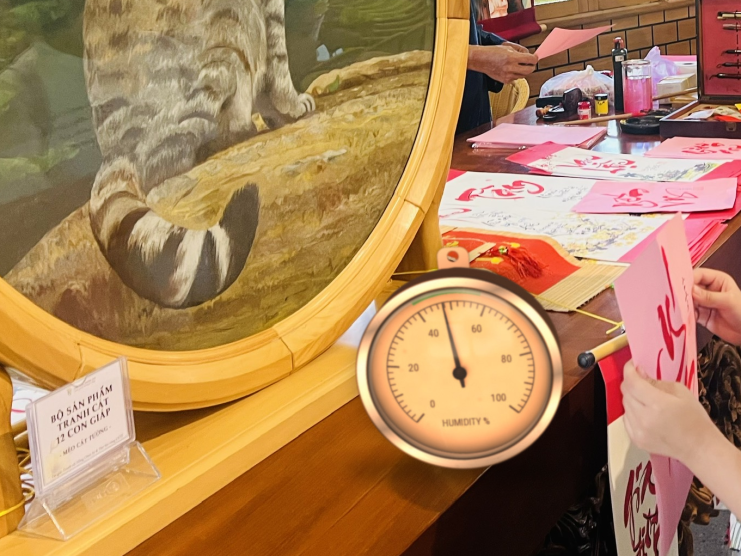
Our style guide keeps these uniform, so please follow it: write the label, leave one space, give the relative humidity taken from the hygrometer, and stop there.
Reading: 48 %
